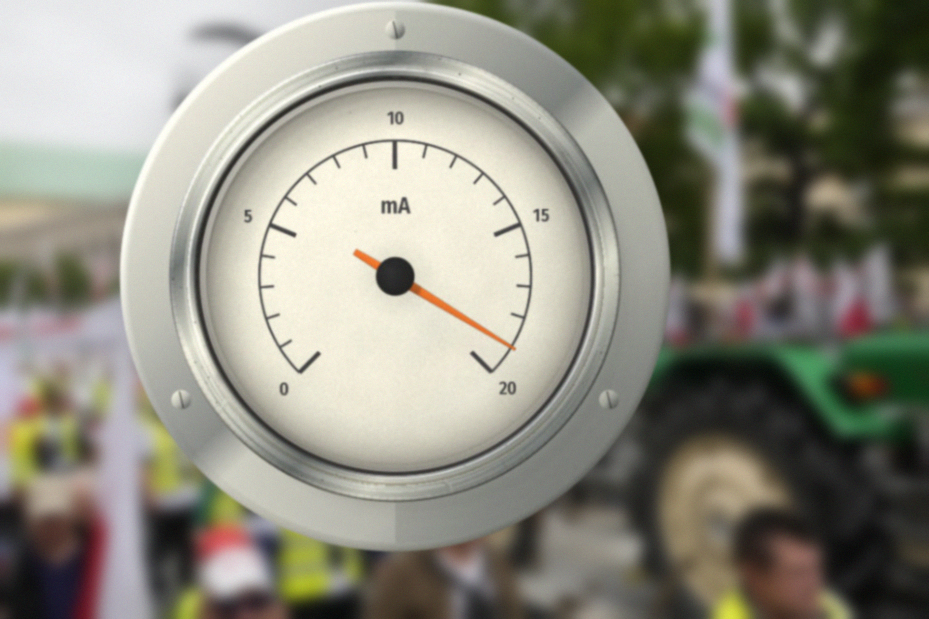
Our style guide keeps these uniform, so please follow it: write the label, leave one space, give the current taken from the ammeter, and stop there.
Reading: 19 mA
